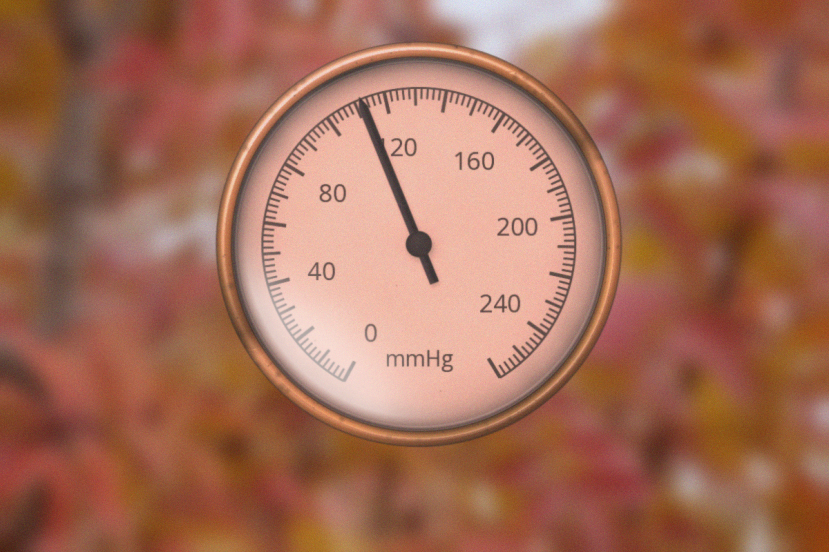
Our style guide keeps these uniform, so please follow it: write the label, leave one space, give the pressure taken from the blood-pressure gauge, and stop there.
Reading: 112 mmHg
